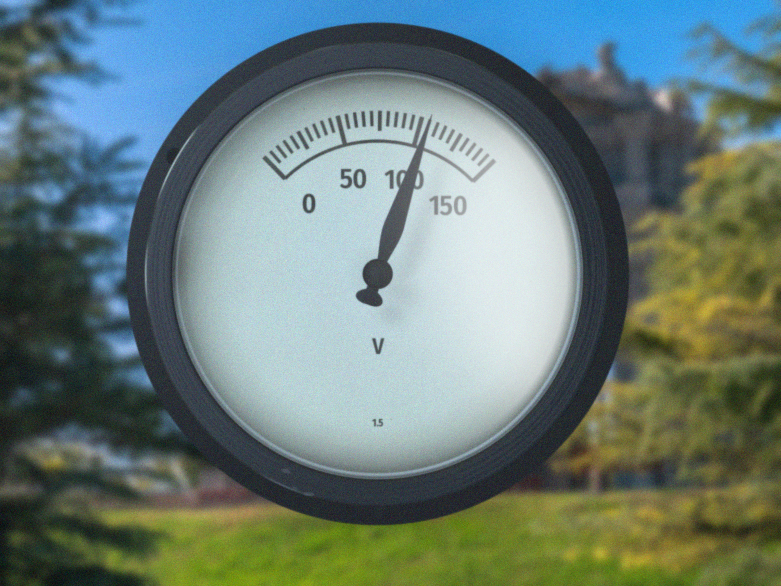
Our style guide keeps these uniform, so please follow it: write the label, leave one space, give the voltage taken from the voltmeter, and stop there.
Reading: 105 V
